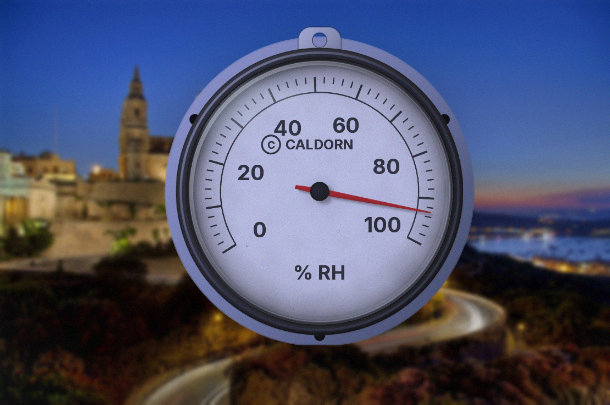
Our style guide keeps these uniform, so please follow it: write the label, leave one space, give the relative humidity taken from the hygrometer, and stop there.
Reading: 93 %
